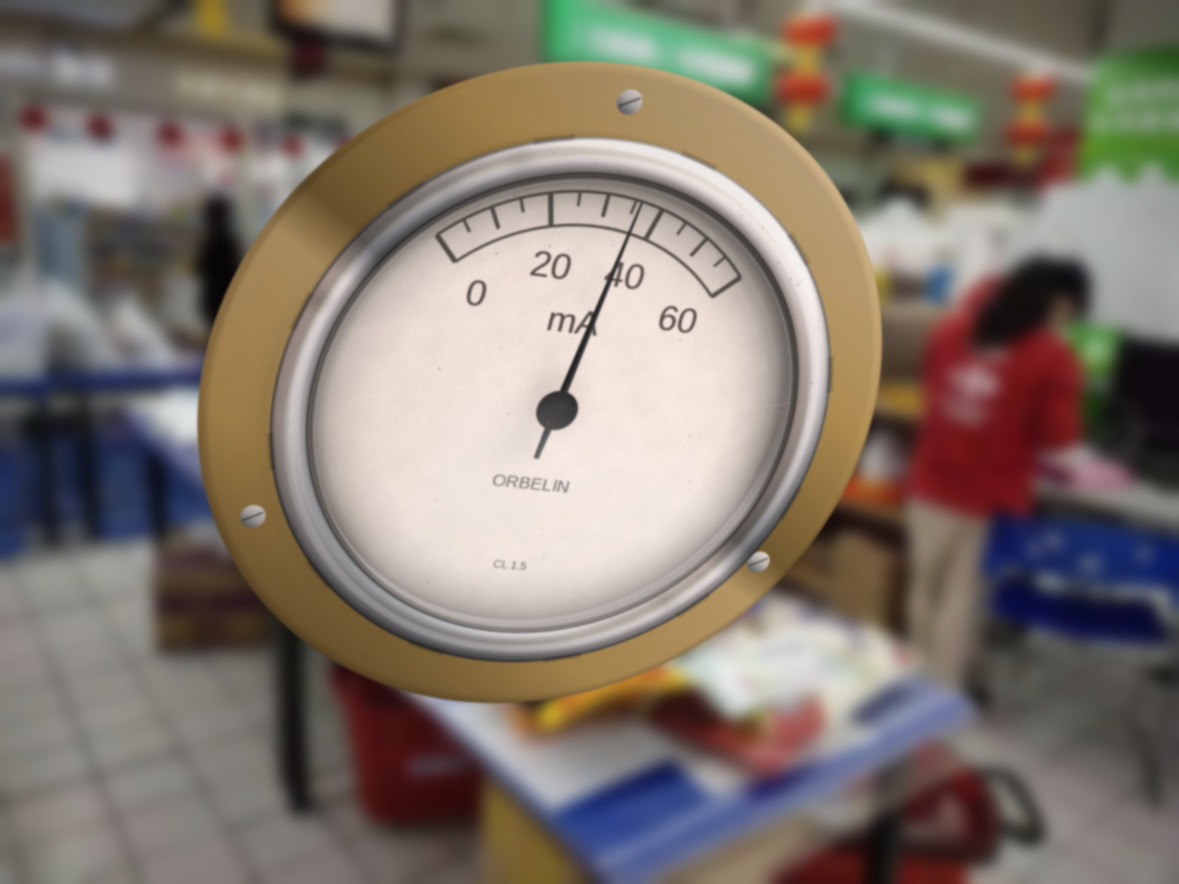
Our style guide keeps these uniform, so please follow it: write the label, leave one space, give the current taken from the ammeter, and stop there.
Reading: 35 mA
